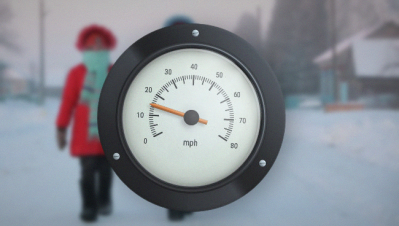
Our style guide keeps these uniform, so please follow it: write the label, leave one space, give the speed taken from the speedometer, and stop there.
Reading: 15 mph
